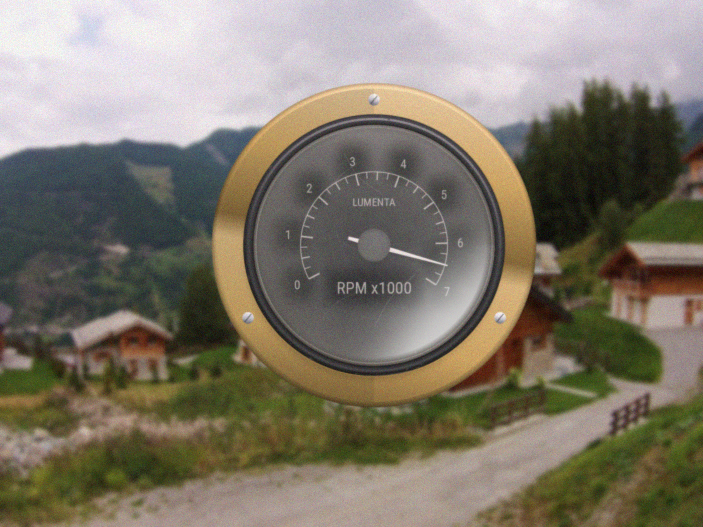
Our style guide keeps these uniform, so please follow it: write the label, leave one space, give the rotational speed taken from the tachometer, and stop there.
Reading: 6500 rpm
